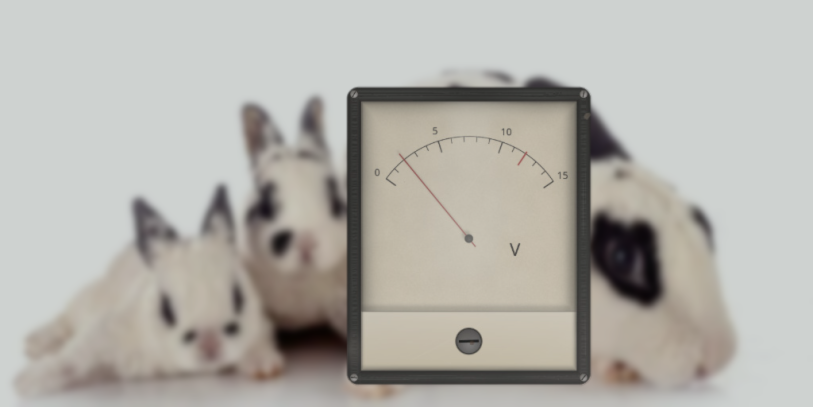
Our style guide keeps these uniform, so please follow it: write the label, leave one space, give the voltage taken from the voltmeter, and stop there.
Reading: 2 V
